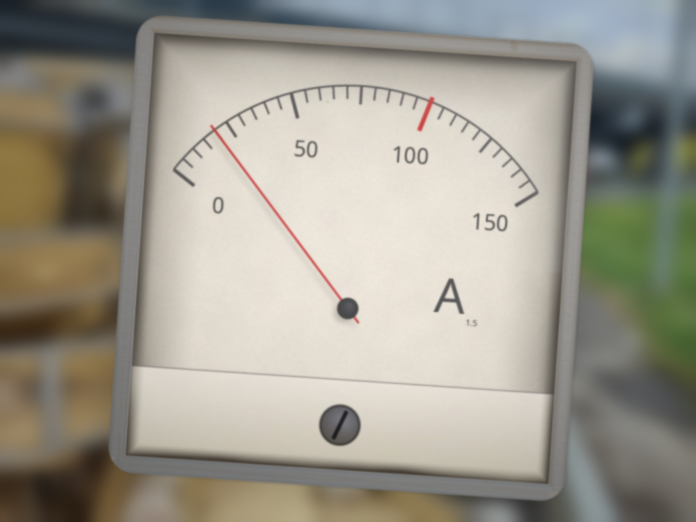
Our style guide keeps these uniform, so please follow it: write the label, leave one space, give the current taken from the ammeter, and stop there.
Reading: 20 A
